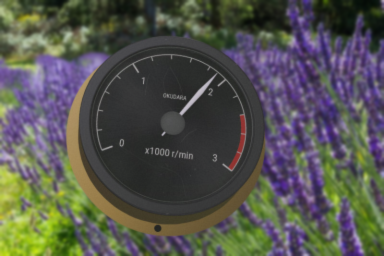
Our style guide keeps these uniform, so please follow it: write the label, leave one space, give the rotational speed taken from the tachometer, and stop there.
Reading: 1900 rpm
